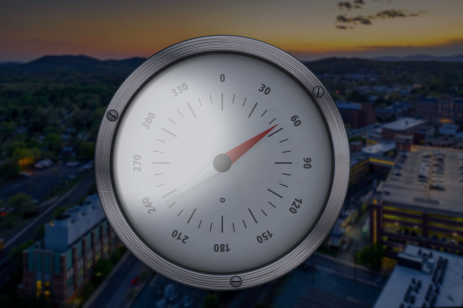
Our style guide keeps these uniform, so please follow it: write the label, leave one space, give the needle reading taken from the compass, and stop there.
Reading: 55 °
